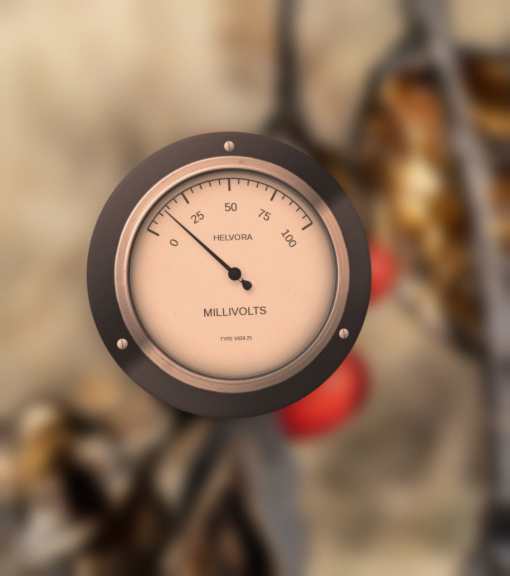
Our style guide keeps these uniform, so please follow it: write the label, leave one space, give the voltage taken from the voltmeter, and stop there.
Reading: 12.5 mV
